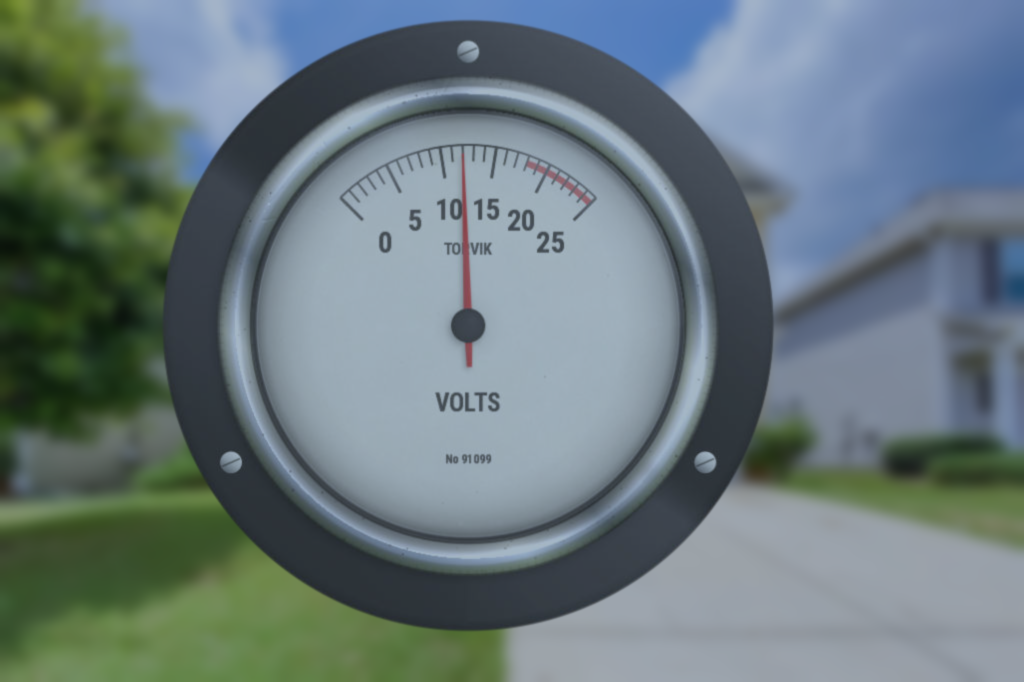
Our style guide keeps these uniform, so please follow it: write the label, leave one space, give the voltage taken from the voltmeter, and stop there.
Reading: 12 V
